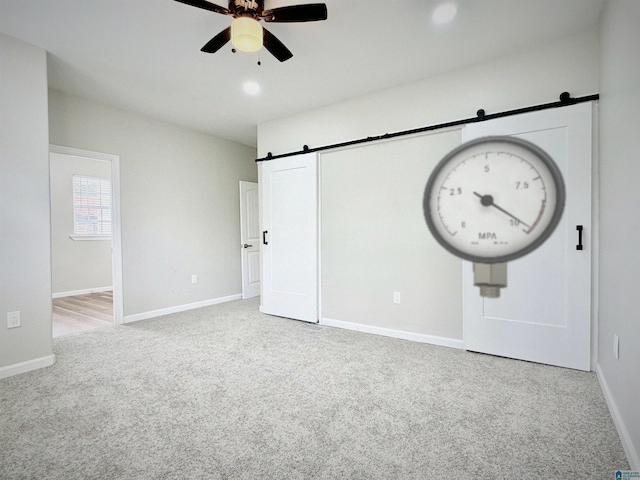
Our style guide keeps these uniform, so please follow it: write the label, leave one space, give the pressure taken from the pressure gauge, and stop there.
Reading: 9.75 MPa
